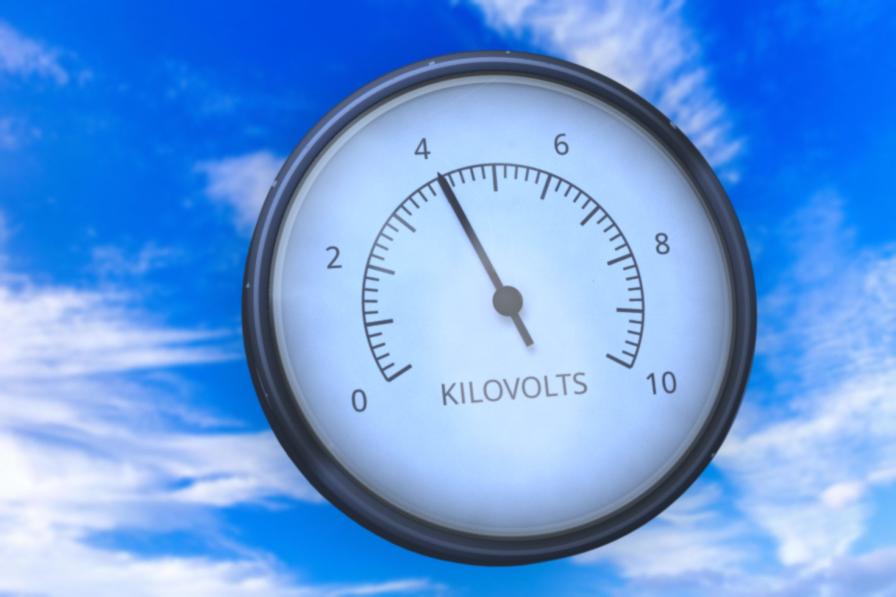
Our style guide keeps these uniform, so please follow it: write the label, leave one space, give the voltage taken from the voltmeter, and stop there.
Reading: 4 kV
